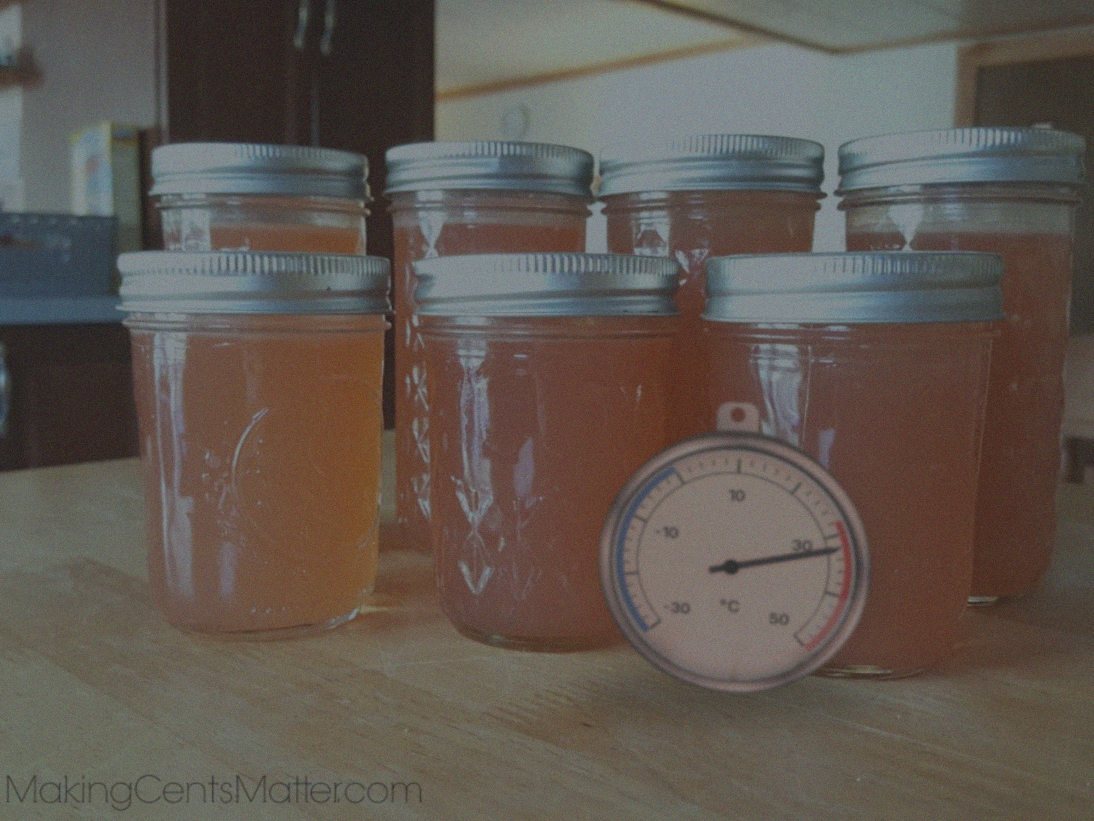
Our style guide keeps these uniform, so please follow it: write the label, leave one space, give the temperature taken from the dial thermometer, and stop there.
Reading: 32 °C
